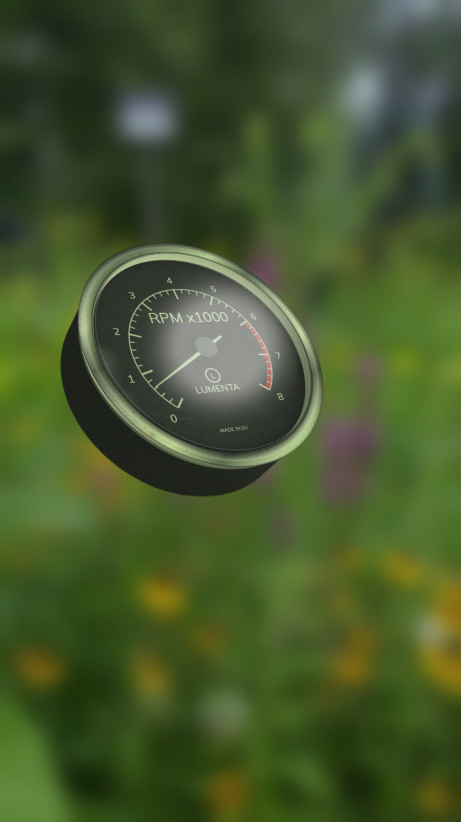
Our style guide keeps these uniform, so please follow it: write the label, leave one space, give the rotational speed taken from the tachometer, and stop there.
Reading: 600 rpm
